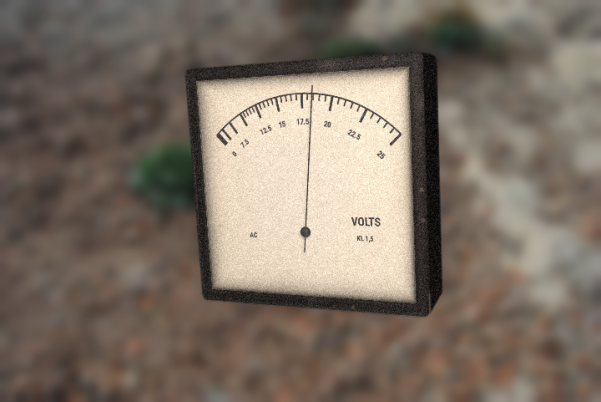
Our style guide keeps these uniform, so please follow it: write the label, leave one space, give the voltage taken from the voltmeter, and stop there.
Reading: 18.5 V
